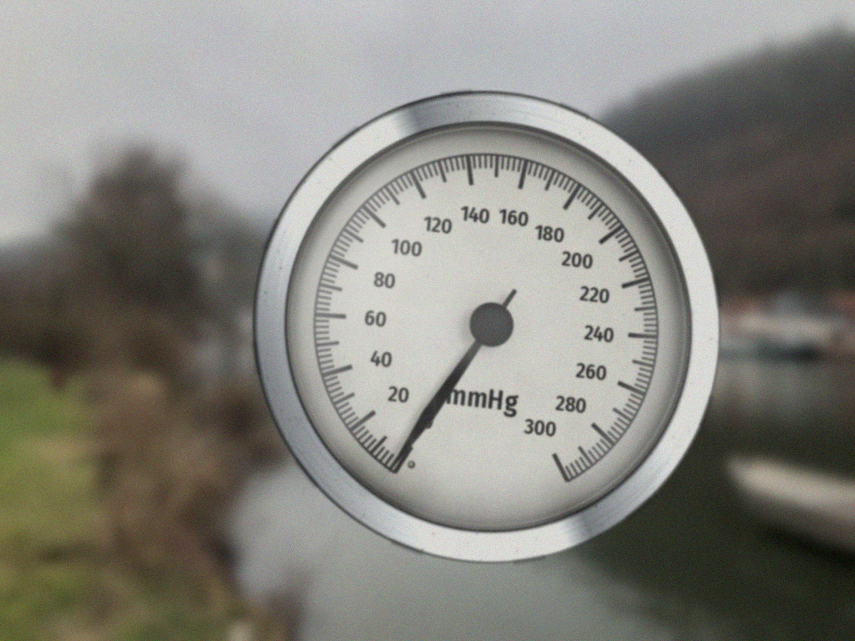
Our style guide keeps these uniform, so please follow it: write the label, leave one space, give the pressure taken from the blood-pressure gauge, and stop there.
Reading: 2 mmHg
